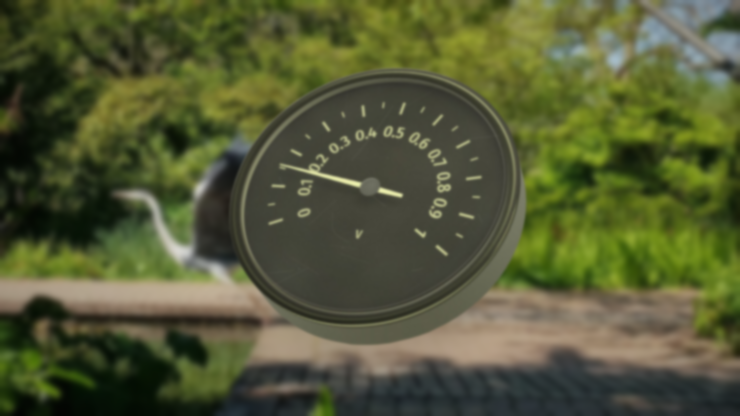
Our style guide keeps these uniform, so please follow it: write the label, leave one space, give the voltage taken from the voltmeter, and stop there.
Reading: 0.15 V
